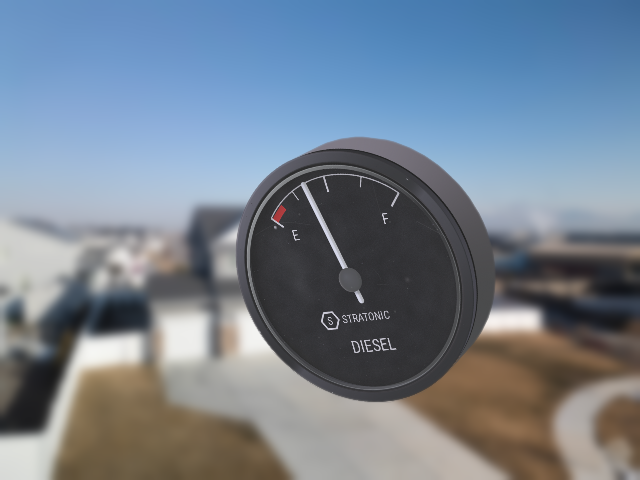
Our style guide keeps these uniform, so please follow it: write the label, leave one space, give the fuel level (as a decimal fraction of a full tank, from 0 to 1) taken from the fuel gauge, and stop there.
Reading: 0.375
